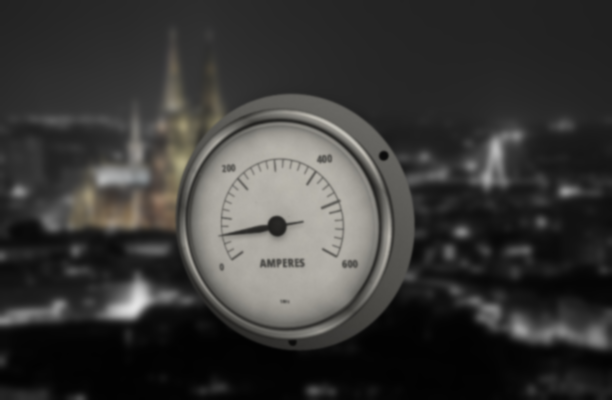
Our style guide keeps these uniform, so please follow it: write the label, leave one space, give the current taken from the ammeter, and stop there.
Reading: 60 A
